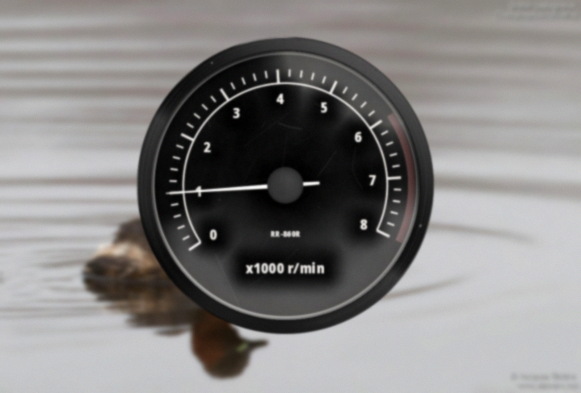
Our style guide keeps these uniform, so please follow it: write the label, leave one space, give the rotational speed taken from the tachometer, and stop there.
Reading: 1000 rpm
